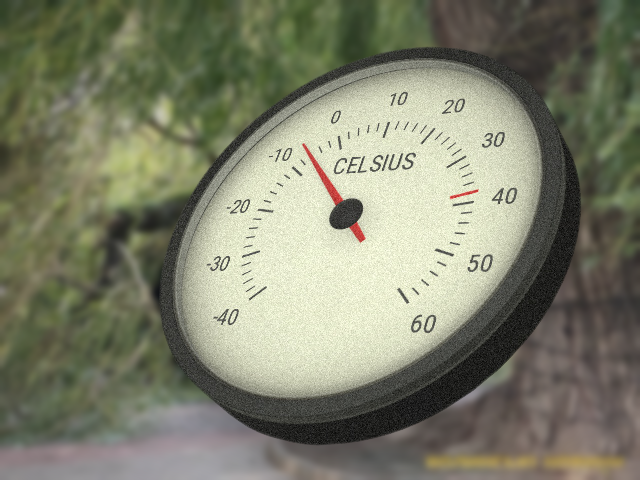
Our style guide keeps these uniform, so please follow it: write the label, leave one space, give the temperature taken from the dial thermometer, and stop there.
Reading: -6 °C
